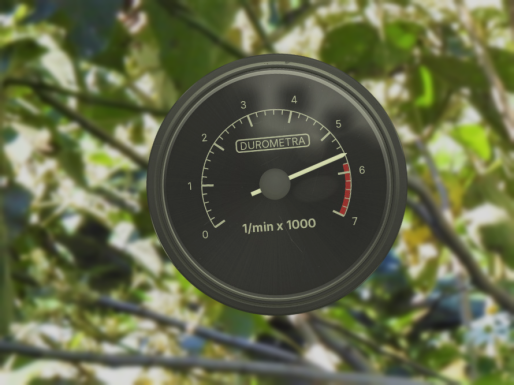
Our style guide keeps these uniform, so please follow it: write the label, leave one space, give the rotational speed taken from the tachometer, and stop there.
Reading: 5600 rpm
